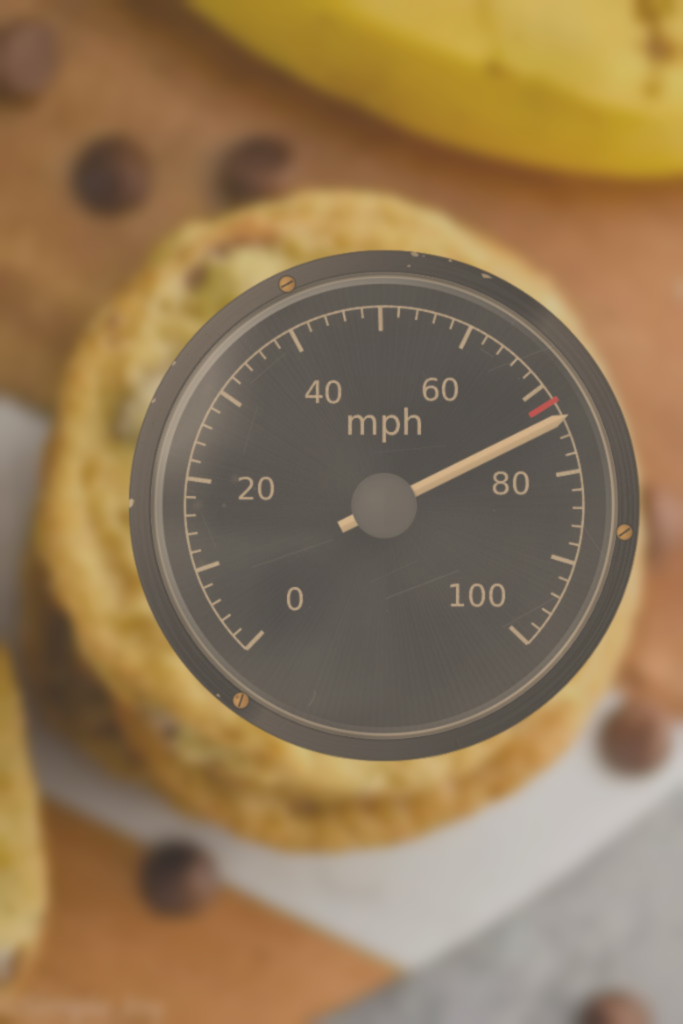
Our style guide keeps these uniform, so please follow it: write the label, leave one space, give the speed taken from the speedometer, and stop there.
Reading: 74 mph
